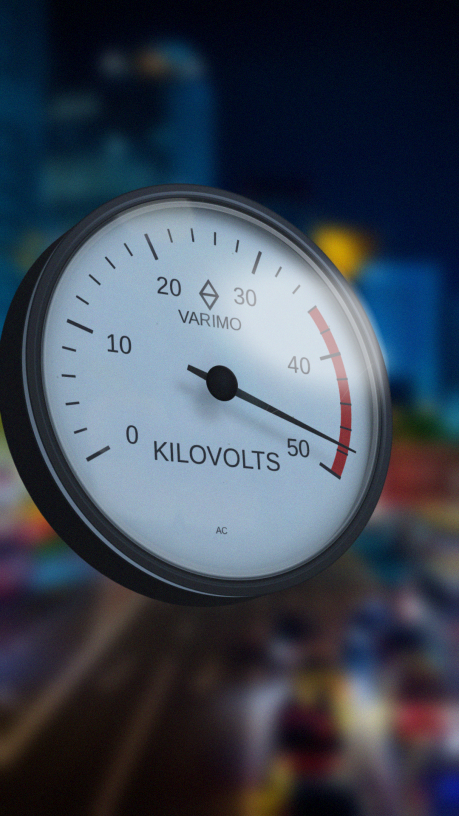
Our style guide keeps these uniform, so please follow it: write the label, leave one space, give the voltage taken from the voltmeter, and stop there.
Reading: 48 kV
